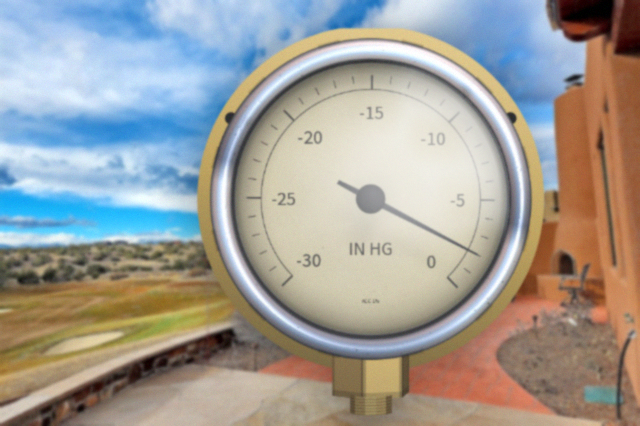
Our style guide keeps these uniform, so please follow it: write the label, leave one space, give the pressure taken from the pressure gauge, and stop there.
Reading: -2 inHg
